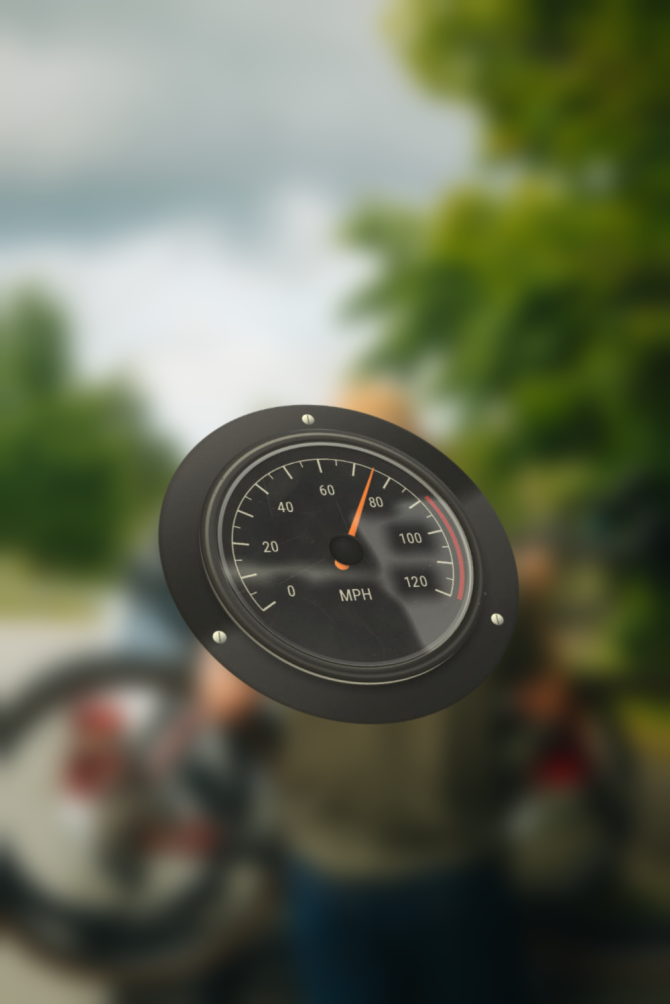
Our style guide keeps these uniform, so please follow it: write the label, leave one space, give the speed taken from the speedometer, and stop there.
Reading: 75 mph
